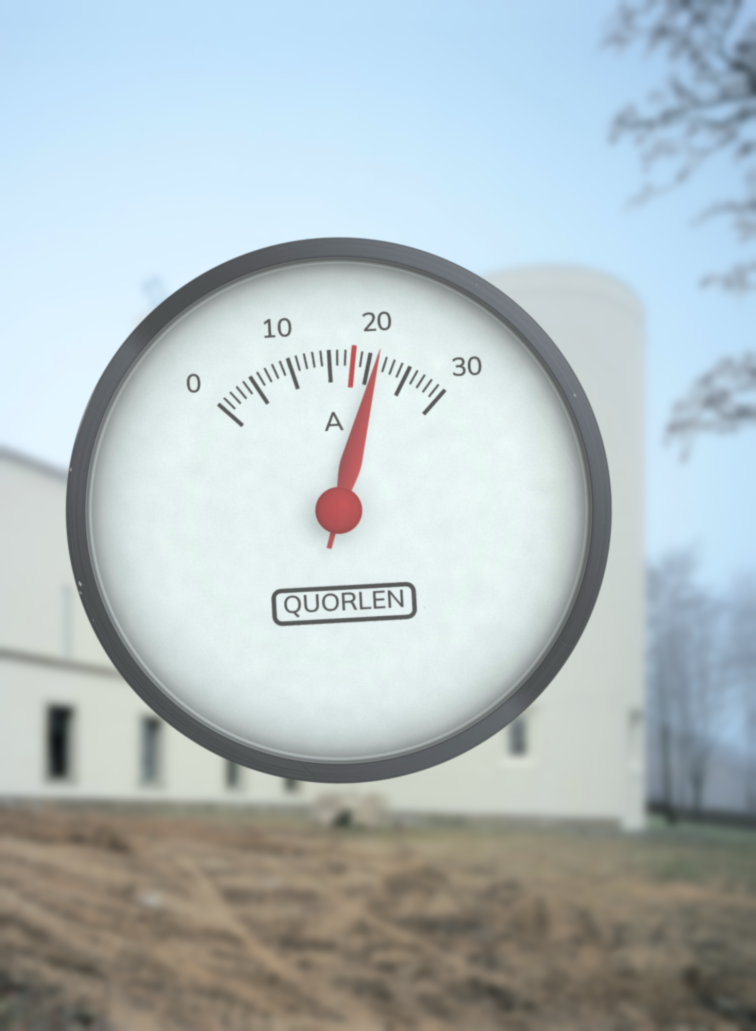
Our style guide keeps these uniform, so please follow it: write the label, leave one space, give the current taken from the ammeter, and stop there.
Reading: 21 A
